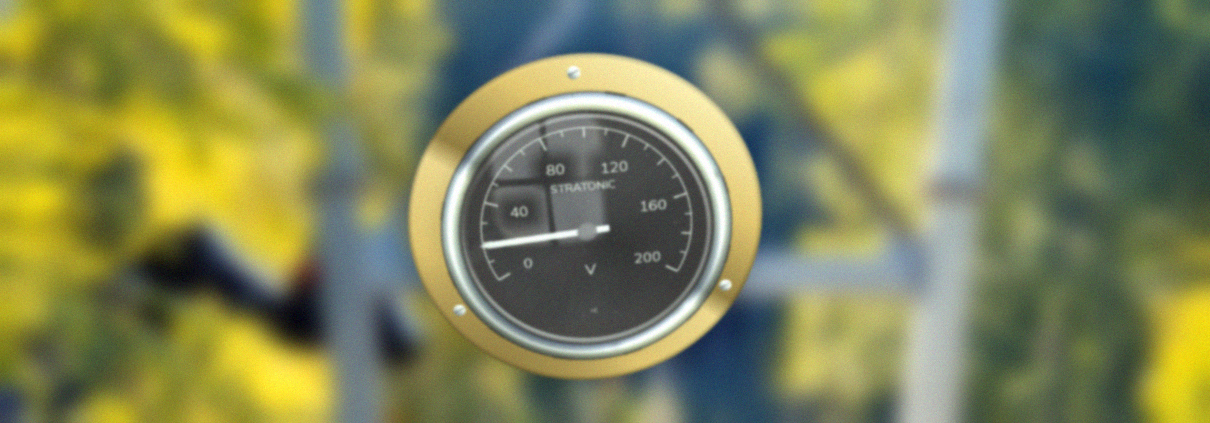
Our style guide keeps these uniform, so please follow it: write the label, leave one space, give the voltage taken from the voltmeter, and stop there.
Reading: 20 V
